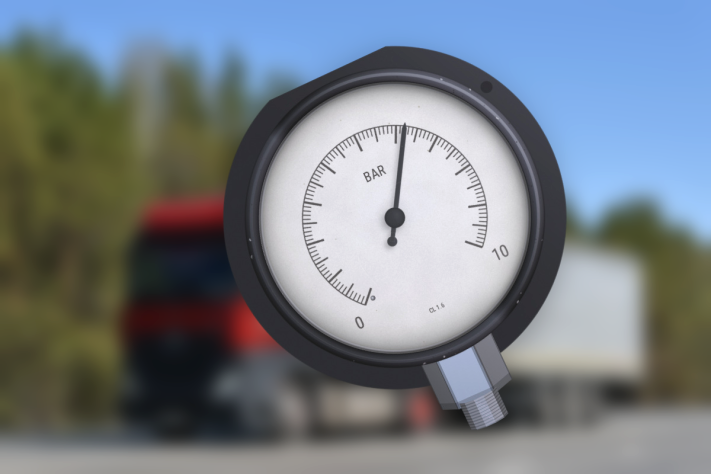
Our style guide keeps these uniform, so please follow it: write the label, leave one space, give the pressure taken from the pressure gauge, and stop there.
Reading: 6.2 bar
